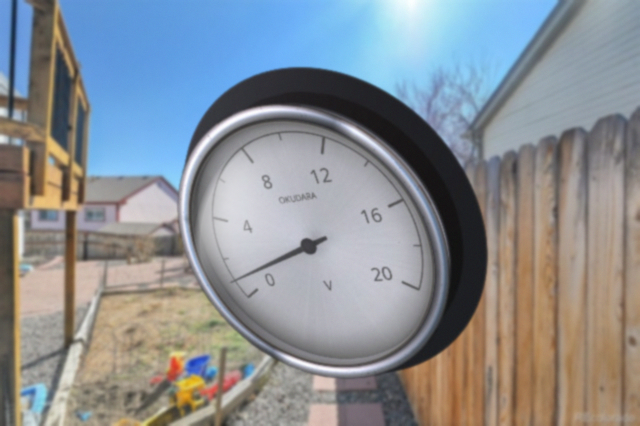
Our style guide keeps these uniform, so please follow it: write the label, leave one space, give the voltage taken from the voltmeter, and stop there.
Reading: 1 V
